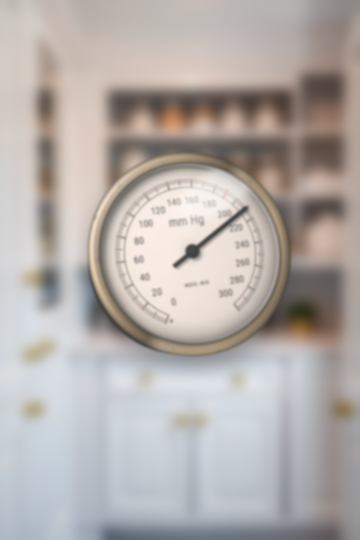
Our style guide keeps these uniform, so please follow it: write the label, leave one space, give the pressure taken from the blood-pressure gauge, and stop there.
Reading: 210 mmHg
